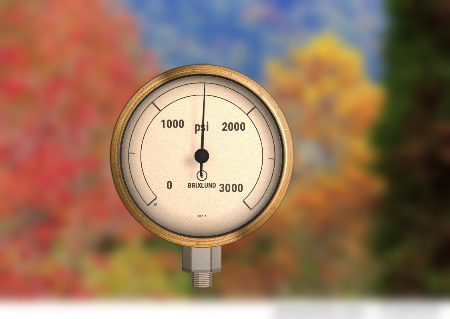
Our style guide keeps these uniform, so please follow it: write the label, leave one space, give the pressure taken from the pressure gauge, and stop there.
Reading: 1500 psi
